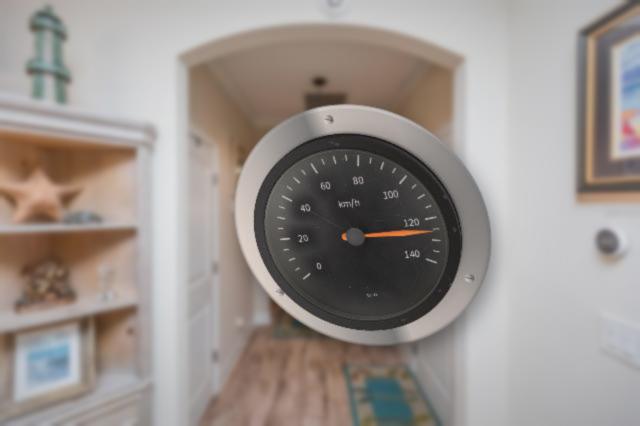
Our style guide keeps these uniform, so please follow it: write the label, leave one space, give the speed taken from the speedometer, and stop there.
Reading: 125 km/h
